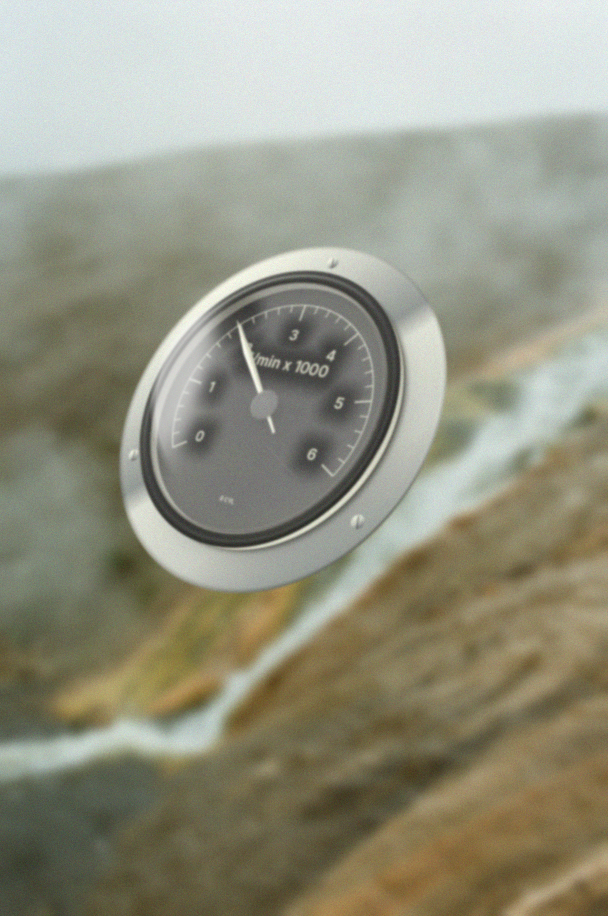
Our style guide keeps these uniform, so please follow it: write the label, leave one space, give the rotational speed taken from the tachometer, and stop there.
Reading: 2000 rpm
